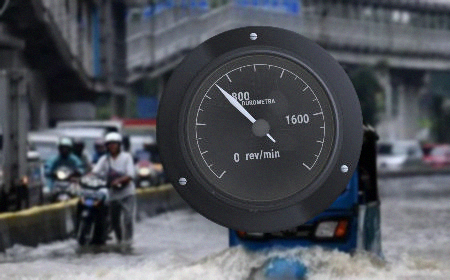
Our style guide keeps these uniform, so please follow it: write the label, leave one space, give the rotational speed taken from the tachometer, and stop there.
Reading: 700 rpm
